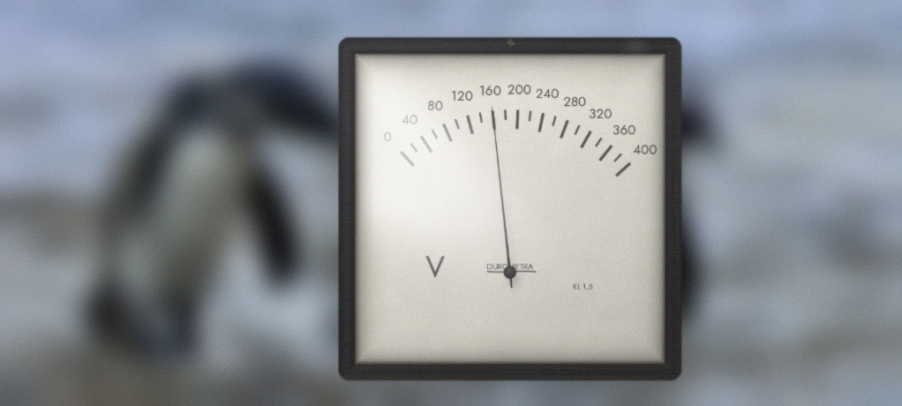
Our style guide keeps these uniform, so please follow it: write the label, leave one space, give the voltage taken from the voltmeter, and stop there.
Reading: 160 V
